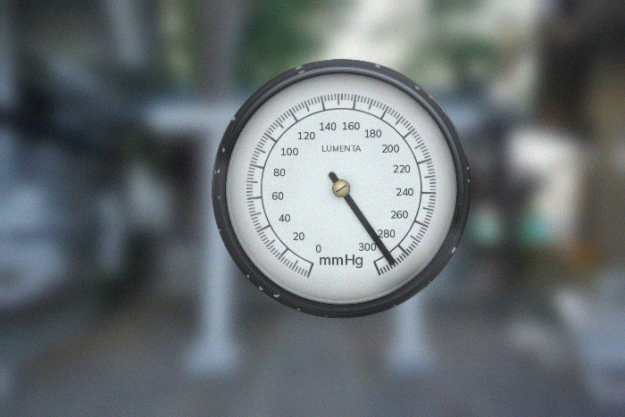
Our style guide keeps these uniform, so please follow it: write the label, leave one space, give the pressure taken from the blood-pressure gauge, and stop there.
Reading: 290 mmHg
